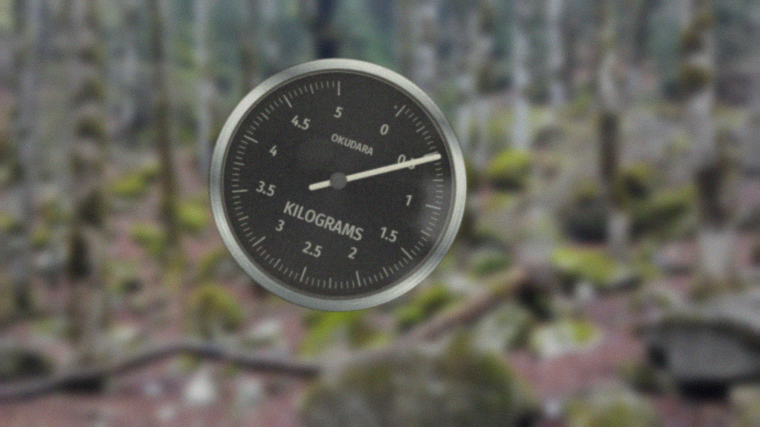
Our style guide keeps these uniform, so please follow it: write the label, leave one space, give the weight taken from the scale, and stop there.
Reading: 0.55 kg
